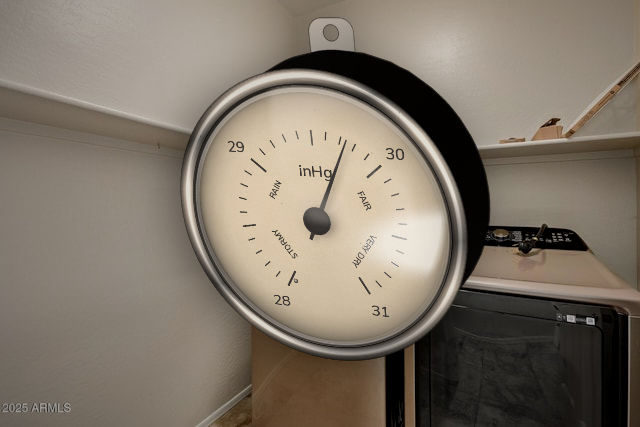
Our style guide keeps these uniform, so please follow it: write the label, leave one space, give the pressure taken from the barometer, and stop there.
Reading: 29.75 inHg
